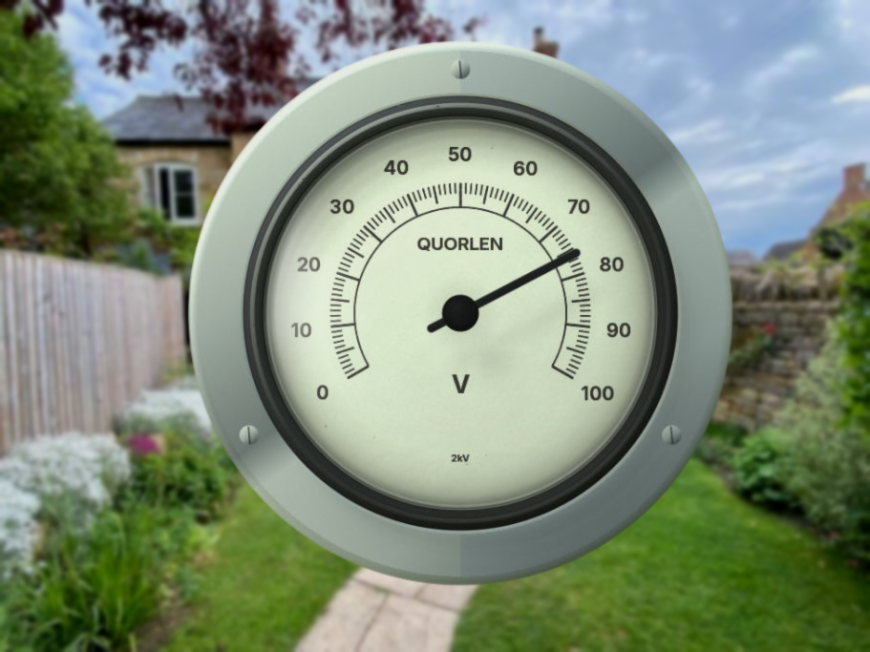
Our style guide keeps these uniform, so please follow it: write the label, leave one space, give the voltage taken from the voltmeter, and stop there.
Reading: 76 V
